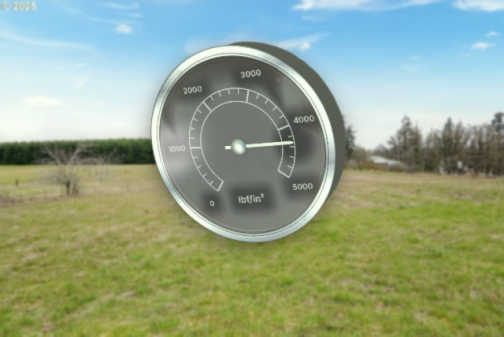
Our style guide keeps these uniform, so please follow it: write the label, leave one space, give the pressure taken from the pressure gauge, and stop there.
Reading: 4300 psi
